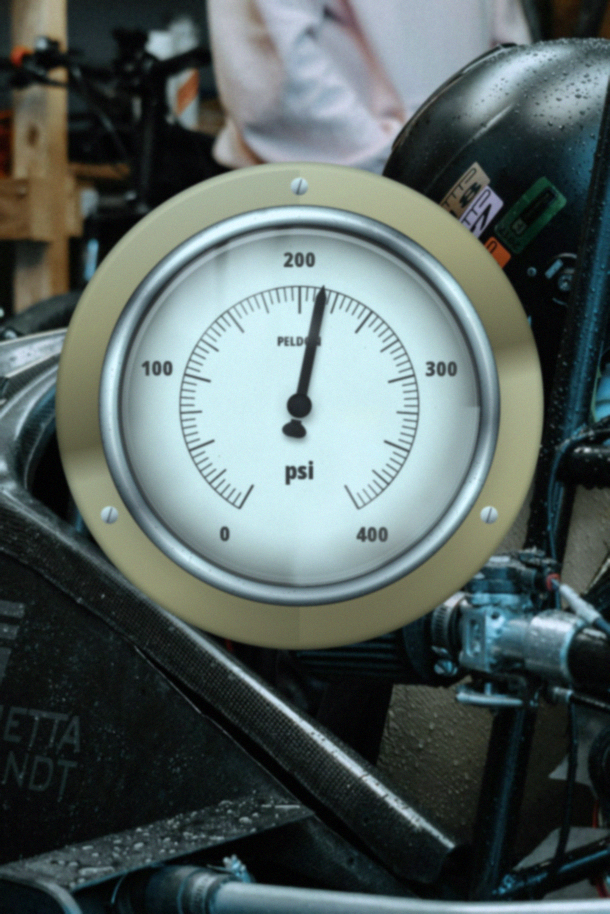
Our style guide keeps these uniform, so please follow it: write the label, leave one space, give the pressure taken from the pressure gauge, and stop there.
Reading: 215 psi
